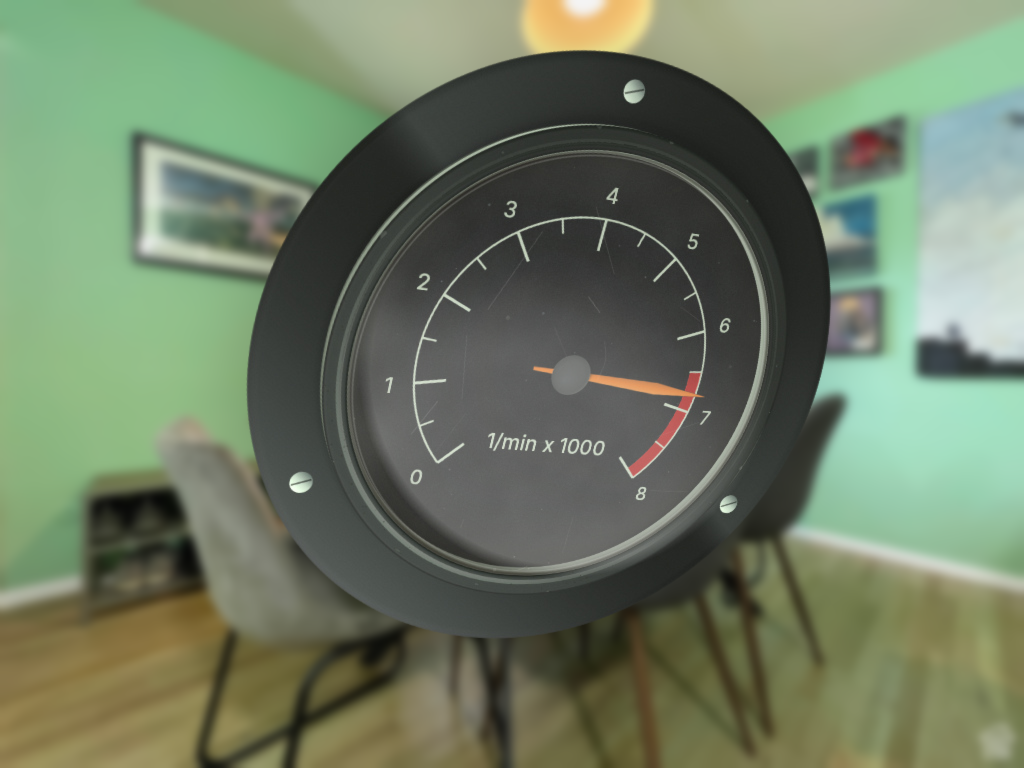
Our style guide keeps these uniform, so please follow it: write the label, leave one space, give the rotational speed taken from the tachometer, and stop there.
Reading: 6750 rpm
